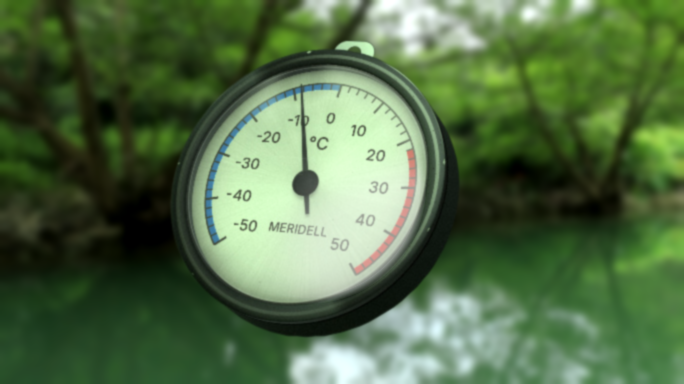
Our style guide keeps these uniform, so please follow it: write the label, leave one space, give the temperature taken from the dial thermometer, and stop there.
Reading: -8 °C
